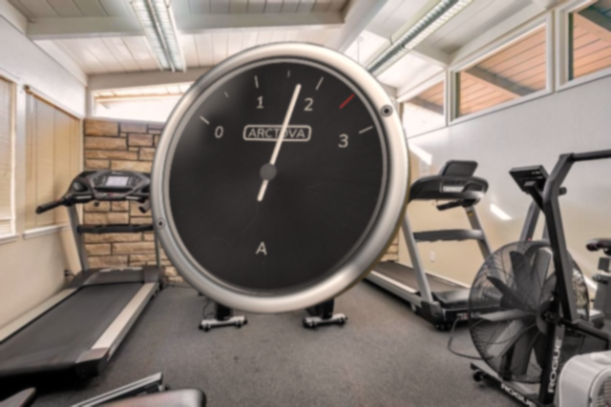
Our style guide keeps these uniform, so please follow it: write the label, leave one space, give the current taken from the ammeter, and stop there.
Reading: 1.75 A
